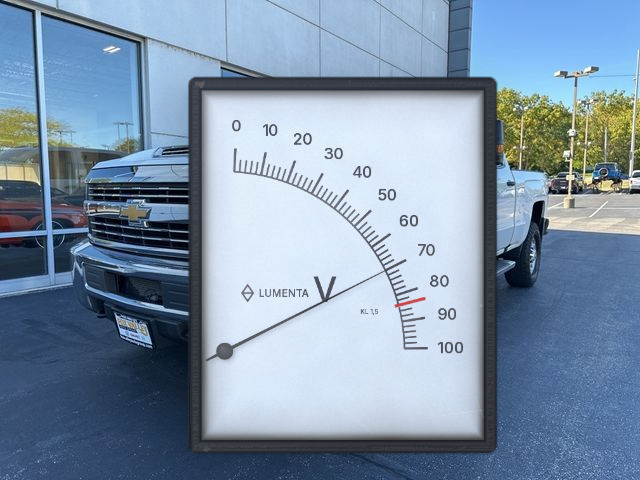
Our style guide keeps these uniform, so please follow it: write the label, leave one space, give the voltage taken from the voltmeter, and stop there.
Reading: 70 V
